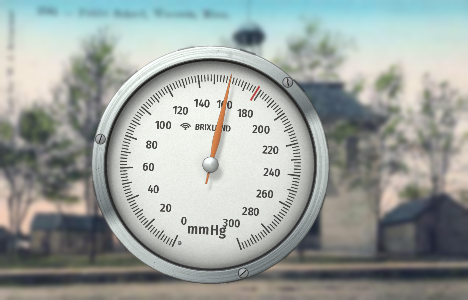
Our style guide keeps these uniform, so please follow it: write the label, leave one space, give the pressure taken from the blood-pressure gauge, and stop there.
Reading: 160 mmHg
